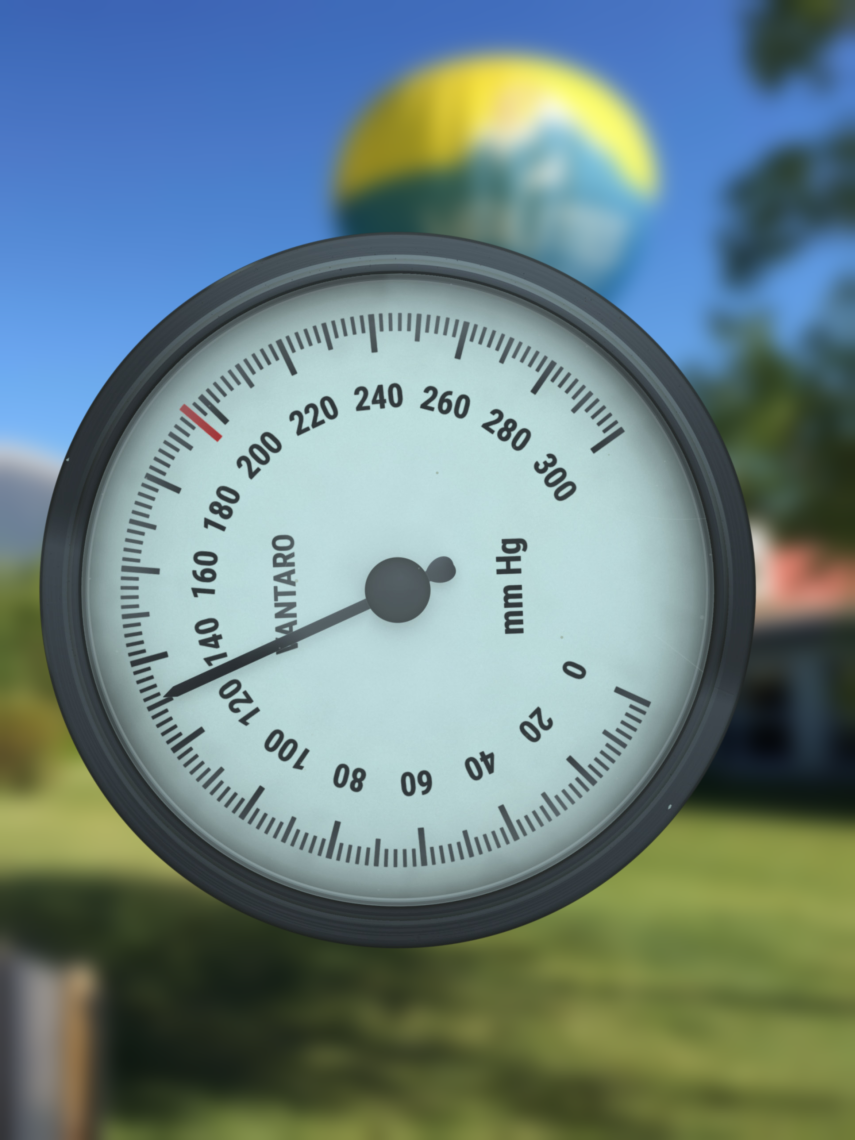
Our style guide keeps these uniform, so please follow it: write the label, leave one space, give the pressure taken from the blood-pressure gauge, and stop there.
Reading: 131 mmHg
